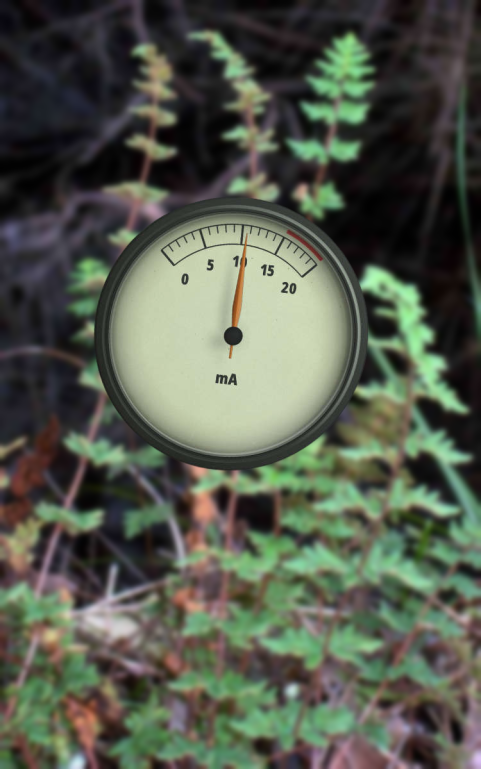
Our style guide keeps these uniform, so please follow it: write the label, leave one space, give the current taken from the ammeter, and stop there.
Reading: 10.5 mA
